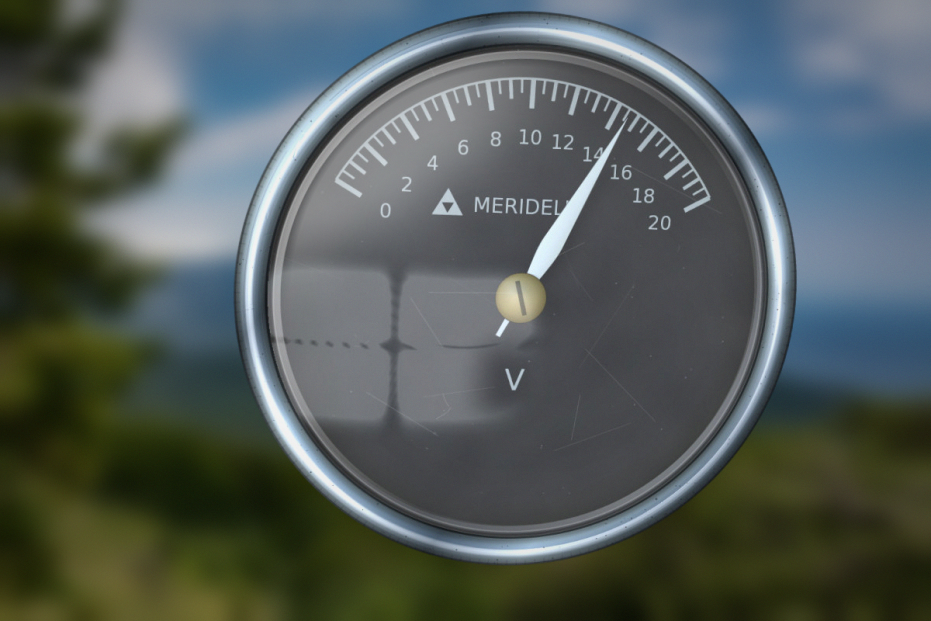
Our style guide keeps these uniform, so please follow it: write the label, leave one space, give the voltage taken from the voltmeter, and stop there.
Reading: 14.5 V
